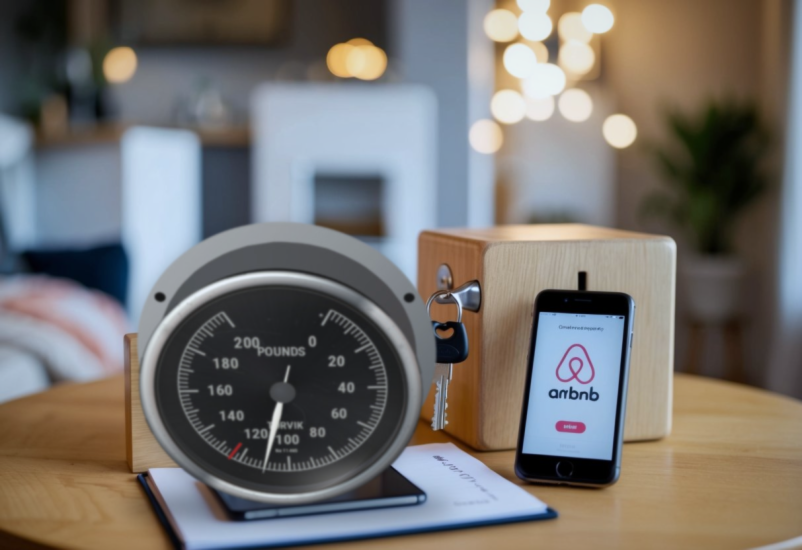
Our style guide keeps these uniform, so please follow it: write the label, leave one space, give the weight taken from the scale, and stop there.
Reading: 110 lb
